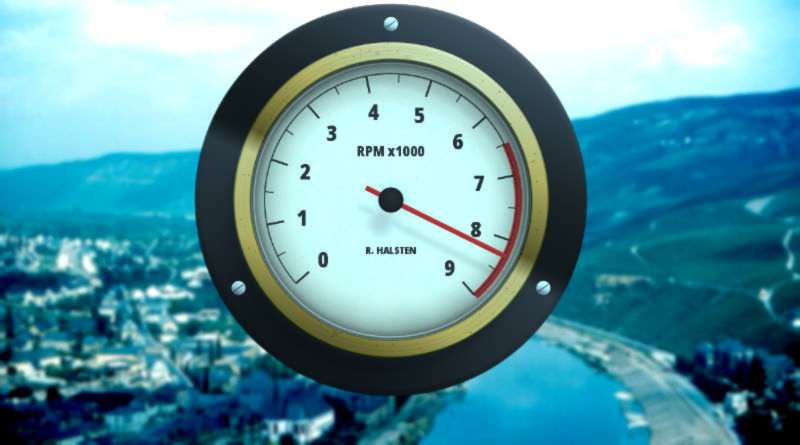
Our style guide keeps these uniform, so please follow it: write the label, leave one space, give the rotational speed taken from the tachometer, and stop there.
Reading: 8250 rpm
